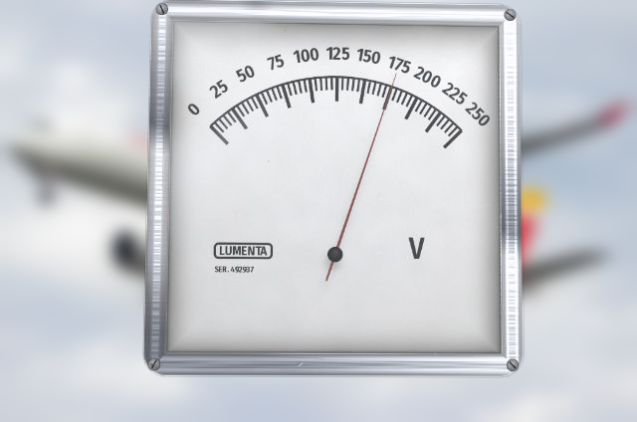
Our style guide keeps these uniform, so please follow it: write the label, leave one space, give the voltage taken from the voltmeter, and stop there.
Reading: 175 V
